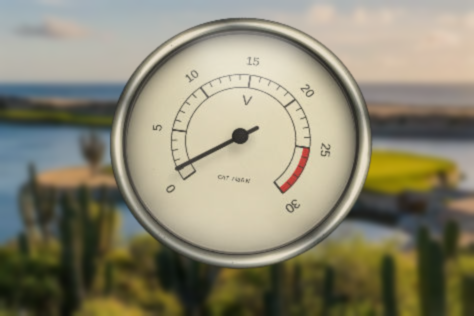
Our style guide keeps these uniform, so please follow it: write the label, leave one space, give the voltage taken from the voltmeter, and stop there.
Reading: 1 V
